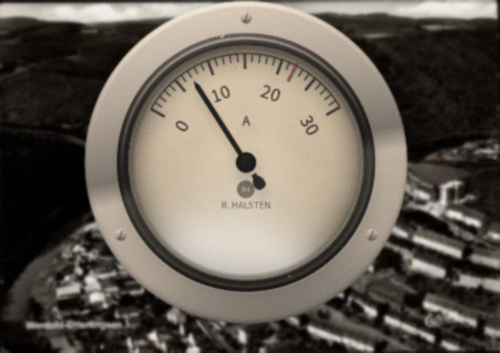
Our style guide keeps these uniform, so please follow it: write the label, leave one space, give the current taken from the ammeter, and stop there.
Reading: 7 A
